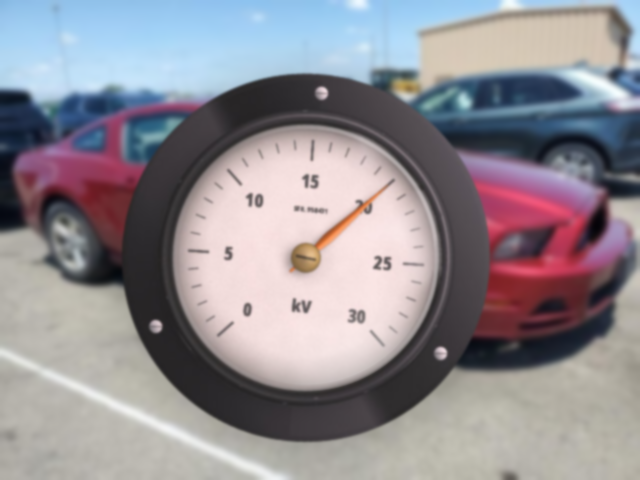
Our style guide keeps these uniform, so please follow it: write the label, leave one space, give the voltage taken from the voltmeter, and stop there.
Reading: 20 kV
